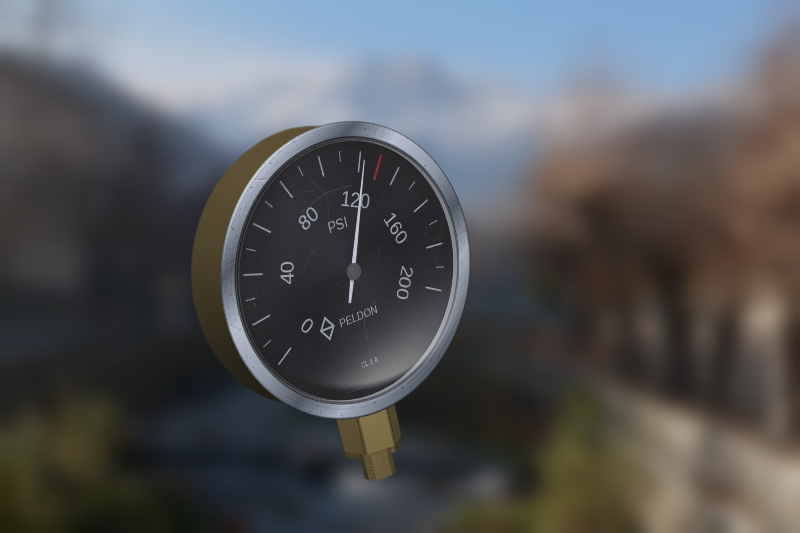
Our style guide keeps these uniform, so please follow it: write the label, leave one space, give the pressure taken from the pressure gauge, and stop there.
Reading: 120 psi
